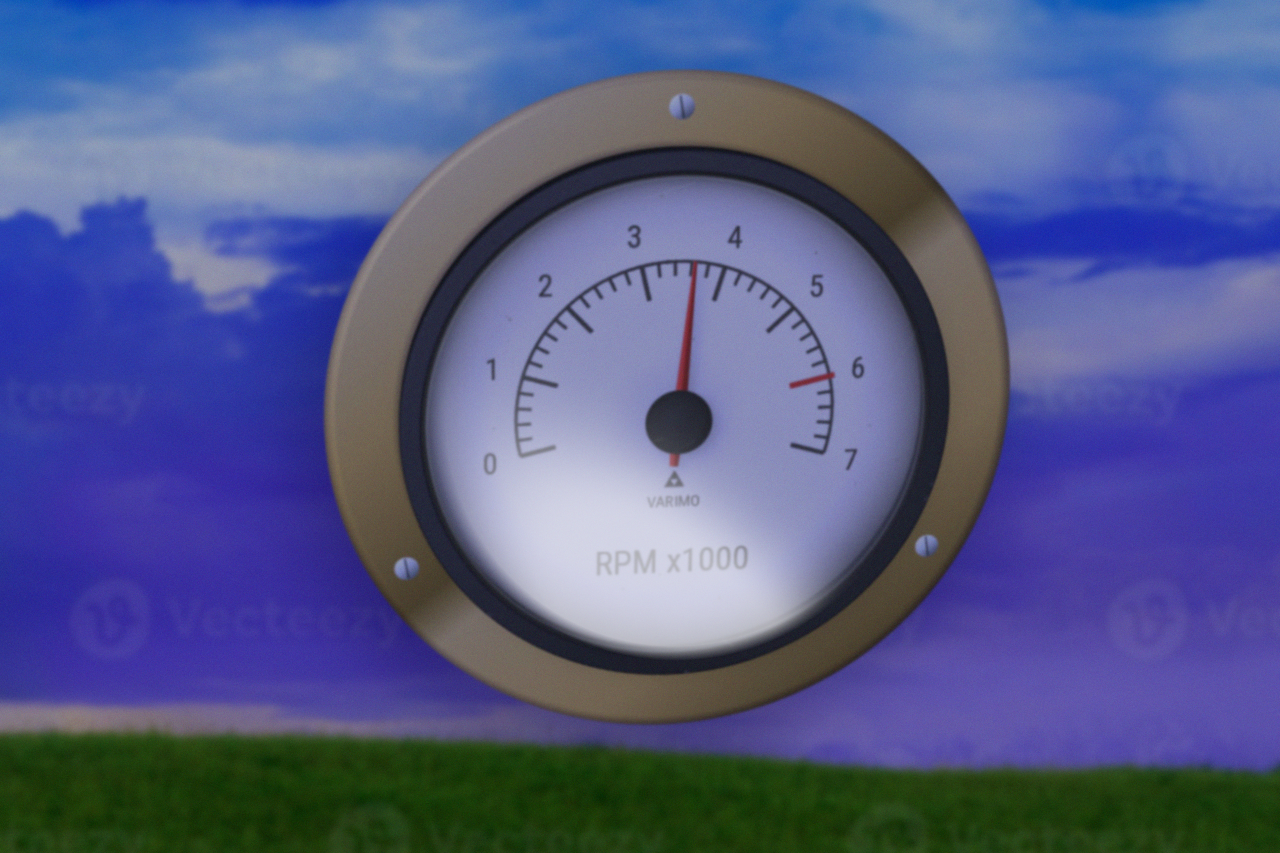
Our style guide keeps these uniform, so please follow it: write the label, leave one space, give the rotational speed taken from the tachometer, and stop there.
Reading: 3600 rpm
